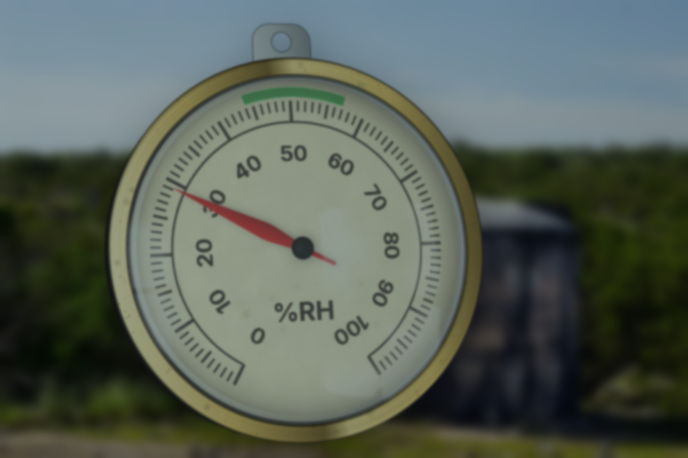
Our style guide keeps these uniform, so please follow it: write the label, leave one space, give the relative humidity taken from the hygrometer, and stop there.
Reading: 29 %
